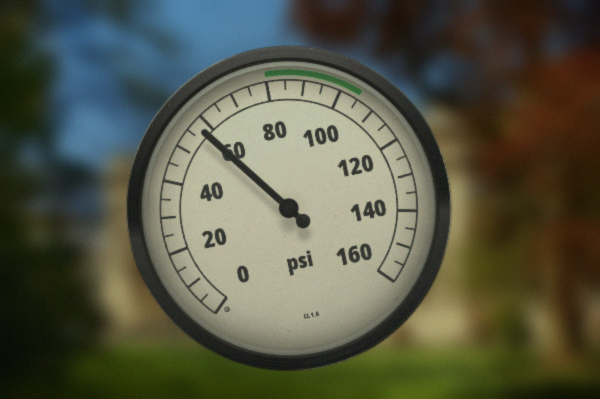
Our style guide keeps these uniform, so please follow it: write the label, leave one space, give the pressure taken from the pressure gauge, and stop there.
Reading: 57.5 psi
